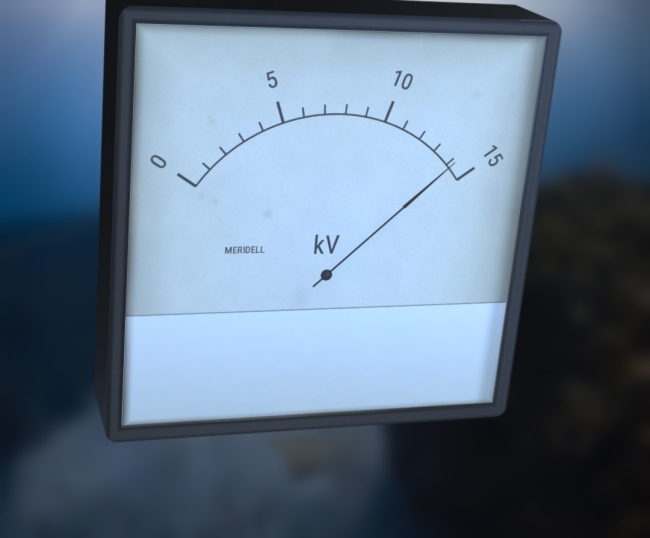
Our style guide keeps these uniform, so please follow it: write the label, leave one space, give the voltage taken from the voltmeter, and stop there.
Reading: 14 kV
